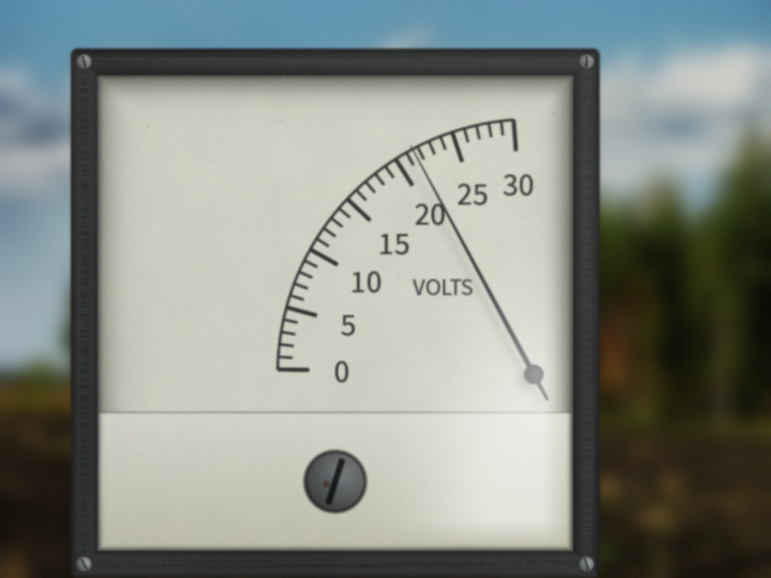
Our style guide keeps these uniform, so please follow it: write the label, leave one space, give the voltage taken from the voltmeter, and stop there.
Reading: 21.5 V
